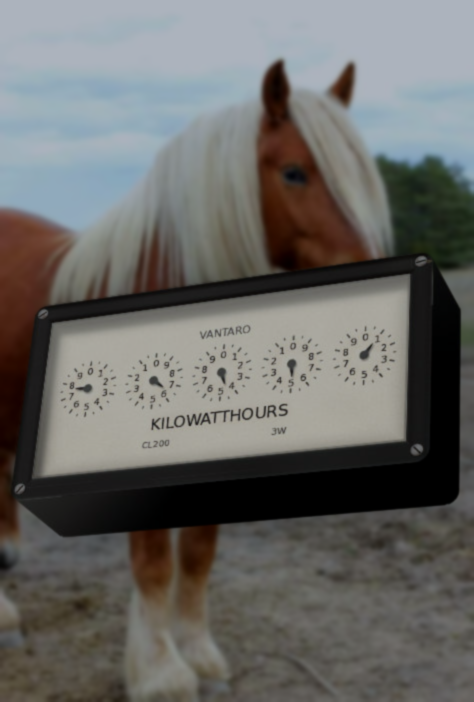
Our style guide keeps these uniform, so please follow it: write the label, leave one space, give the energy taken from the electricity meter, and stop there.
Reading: 76451 kWh
